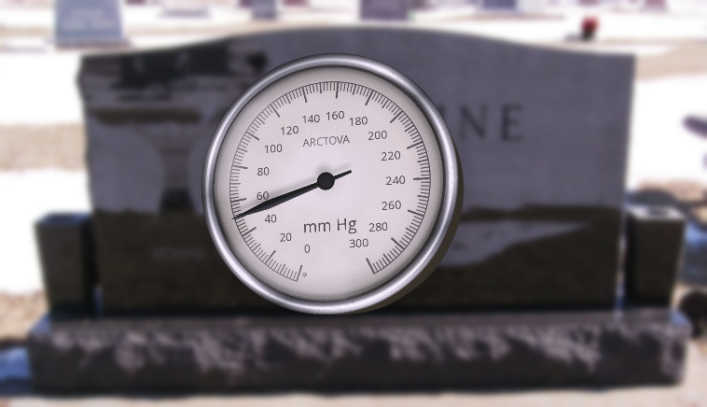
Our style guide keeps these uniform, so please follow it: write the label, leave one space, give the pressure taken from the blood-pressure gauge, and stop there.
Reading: 50 mmHg
